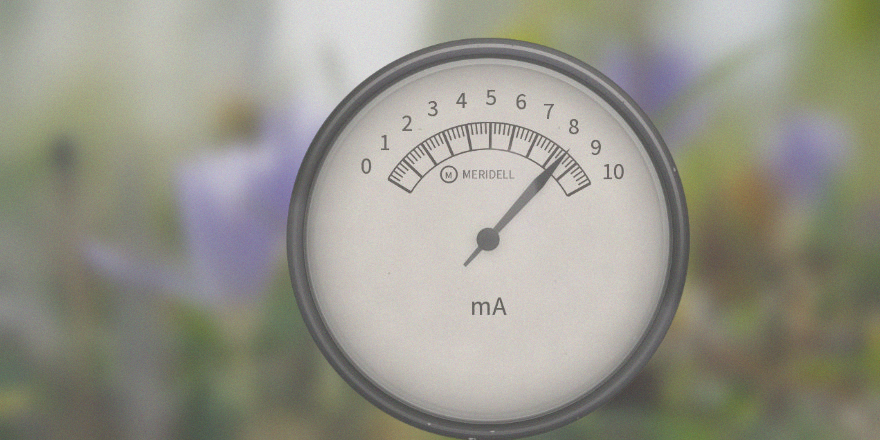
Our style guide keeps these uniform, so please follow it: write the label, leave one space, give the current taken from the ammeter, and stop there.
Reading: 8.4 mA
